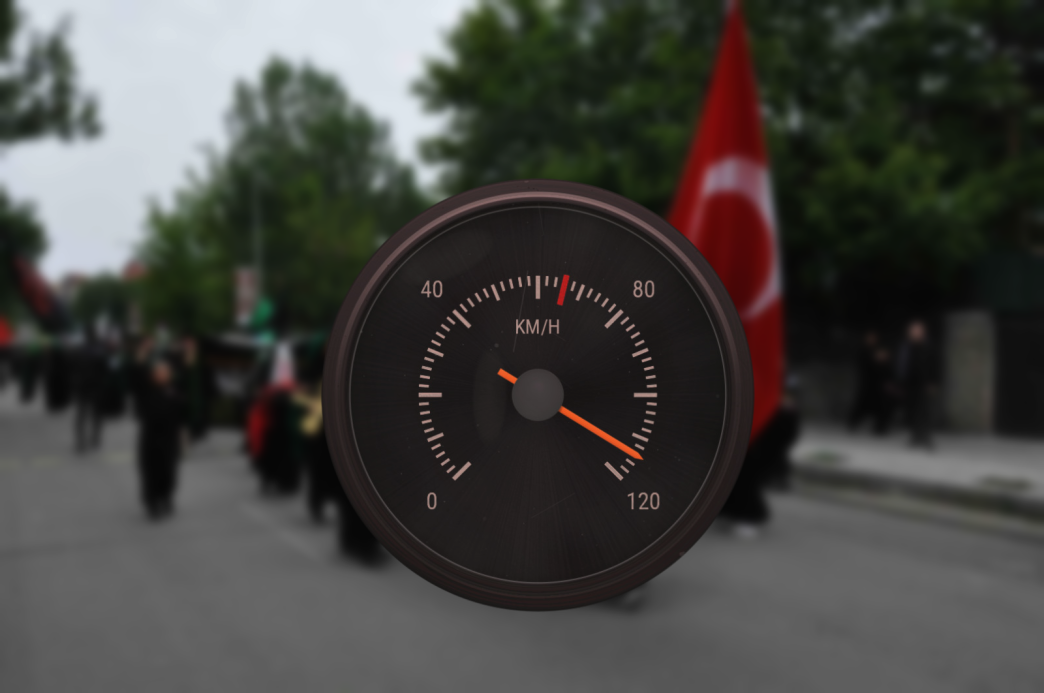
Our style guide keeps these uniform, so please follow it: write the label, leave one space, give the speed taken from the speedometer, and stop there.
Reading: 114 km/h
